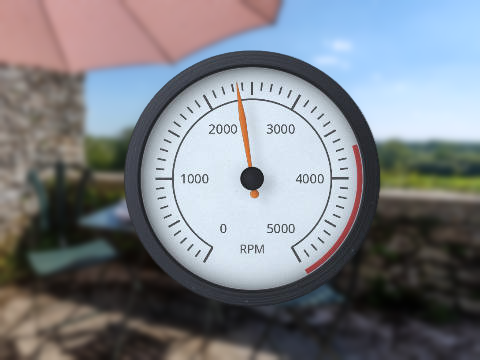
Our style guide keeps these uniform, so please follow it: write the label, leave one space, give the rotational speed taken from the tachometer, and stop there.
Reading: 2350 rpm
